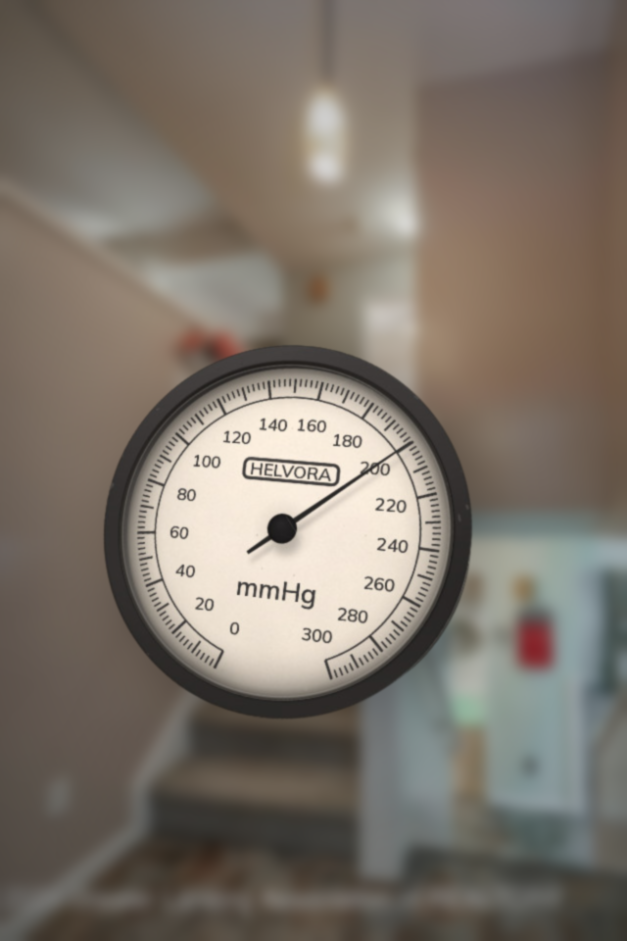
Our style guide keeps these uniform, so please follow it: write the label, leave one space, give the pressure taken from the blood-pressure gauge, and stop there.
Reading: 200 mmHg
